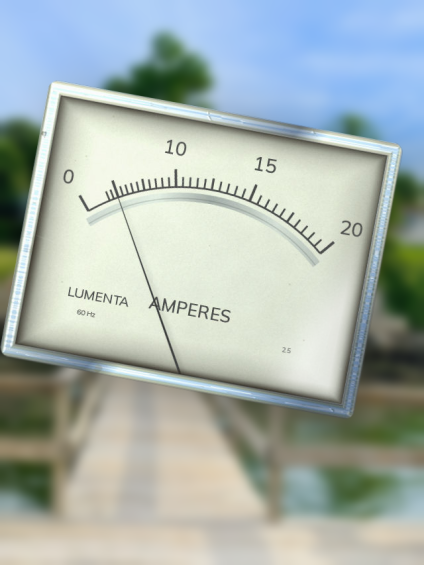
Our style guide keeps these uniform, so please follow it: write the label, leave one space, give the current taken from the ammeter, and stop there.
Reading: 5 A
